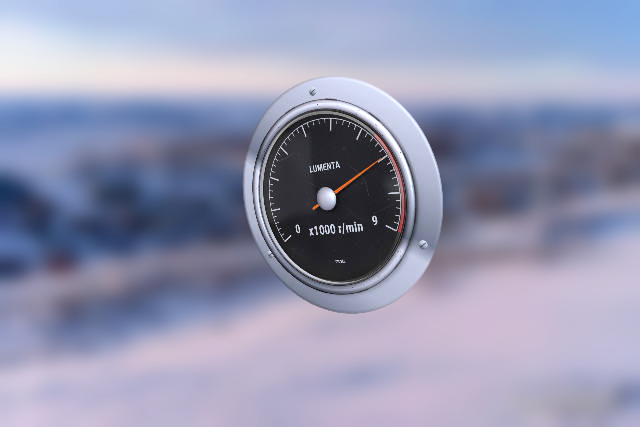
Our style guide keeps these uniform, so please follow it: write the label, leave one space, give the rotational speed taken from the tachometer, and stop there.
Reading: 7000 rpm
